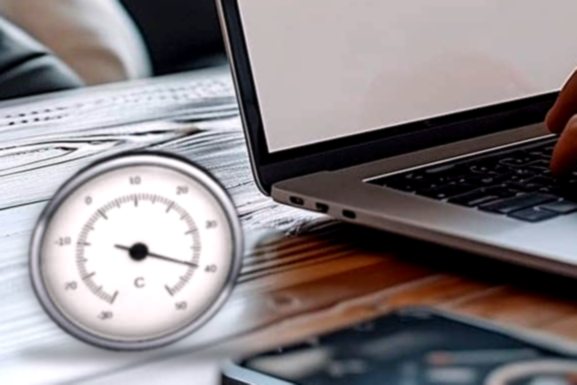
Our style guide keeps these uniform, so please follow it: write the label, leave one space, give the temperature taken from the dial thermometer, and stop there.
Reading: 40 °C
